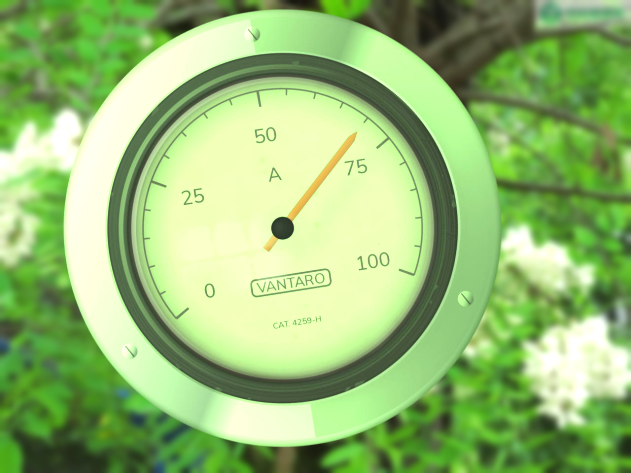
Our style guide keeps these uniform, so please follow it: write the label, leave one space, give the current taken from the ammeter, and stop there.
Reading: 70 A
